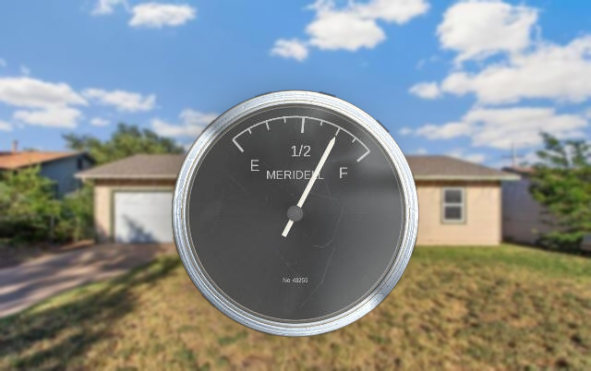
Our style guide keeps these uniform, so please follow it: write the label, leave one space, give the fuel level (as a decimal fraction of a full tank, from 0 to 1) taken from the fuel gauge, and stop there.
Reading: 0.75
